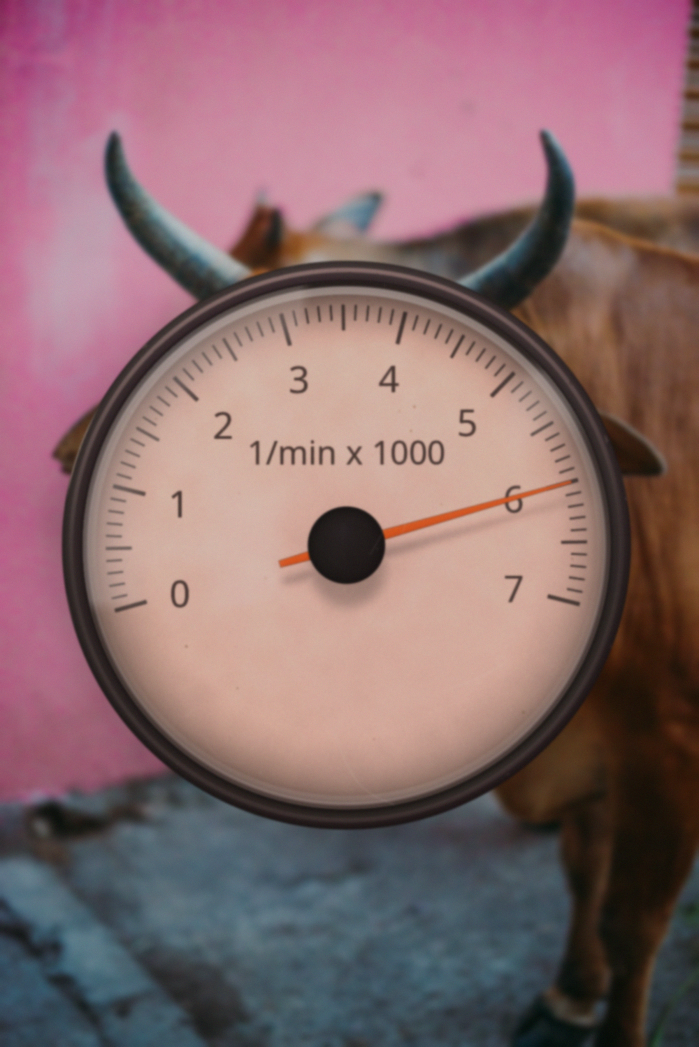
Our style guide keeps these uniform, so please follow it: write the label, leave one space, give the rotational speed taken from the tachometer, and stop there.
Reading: 6000 rpm
